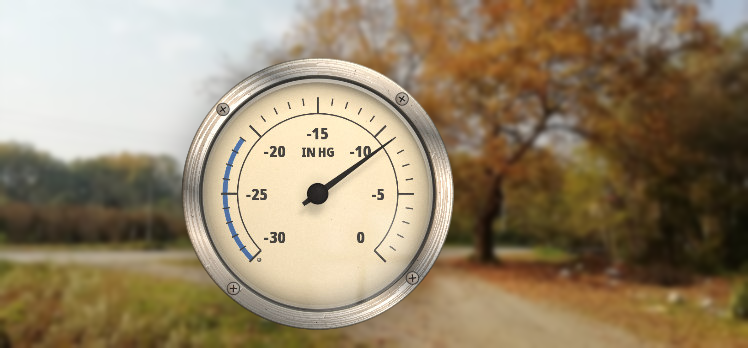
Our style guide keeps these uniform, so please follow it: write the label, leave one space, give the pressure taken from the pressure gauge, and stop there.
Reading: -9 inHg
